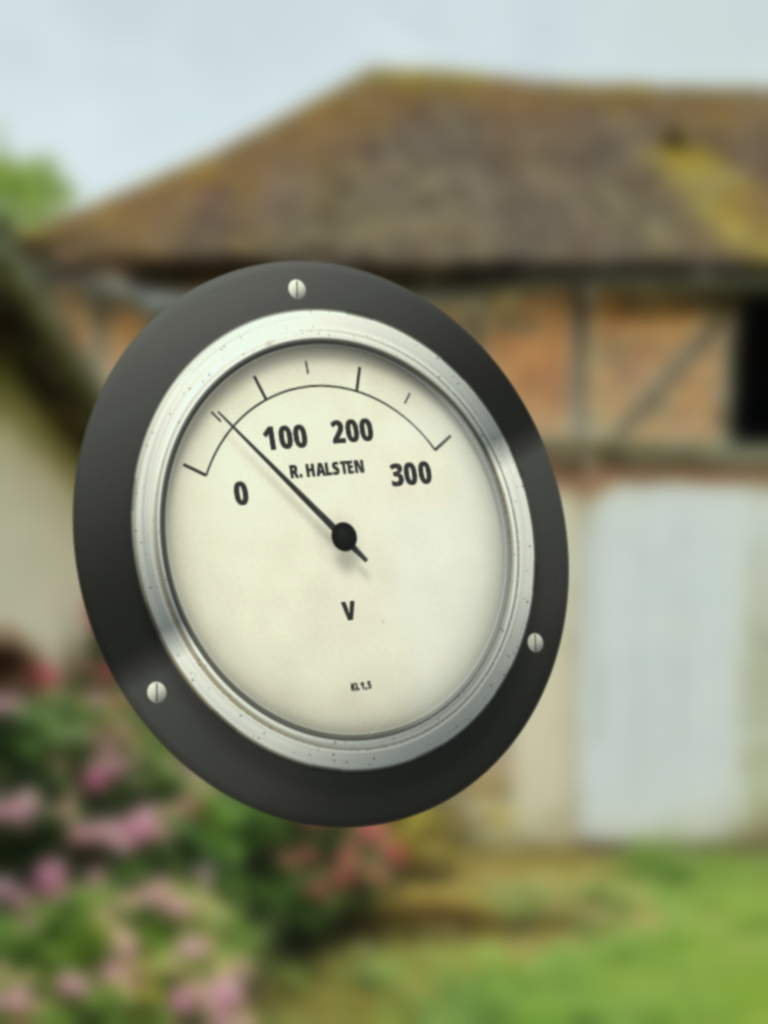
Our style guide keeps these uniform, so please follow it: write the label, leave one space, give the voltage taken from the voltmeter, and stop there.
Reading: 50 V
